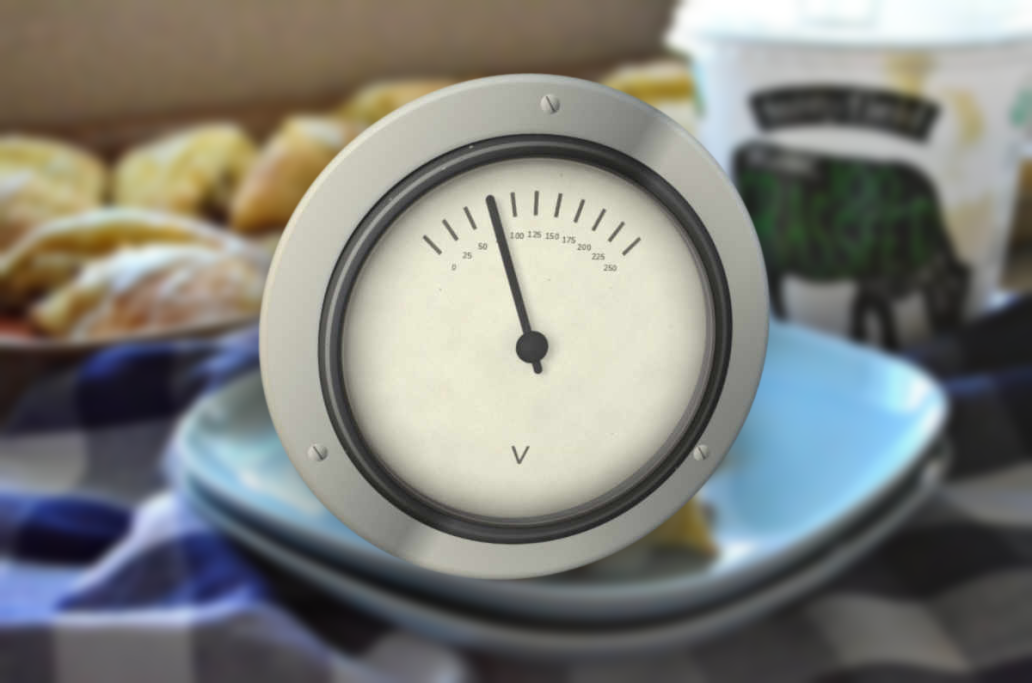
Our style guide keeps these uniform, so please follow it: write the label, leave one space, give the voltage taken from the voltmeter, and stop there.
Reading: 75 V
